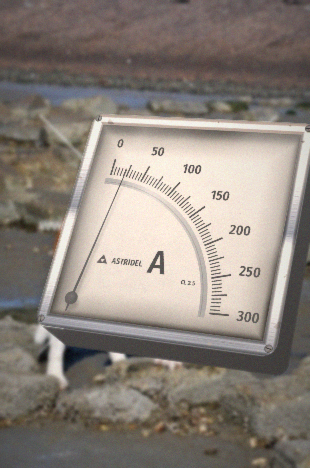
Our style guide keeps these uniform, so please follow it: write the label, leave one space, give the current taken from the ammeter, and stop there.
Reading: 25 A
